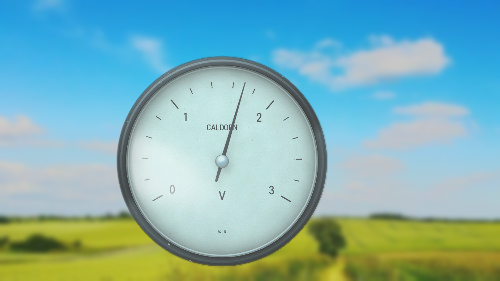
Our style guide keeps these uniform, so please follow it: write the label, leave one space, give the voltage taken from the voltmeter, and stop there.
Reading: 1.7 V
